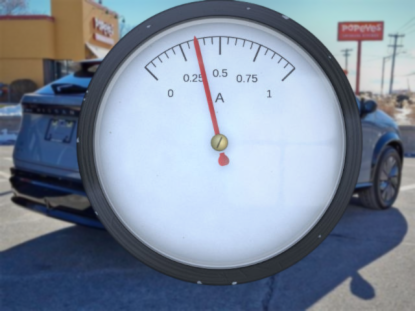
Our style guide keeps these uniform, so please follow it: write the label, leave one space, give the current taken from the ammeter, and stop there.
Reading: 0.35 A
